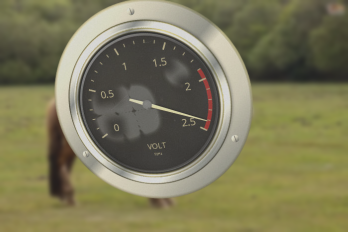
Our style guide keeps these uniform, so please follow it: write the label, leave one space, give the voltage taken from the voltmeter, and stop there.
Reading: 2.4 V
